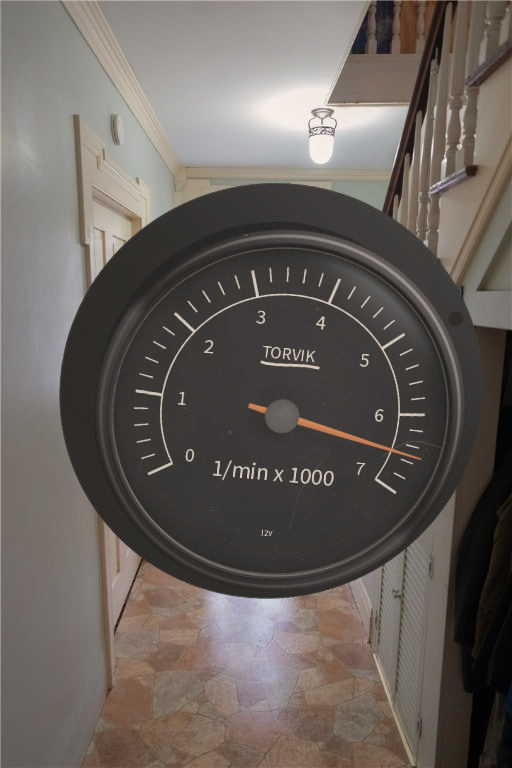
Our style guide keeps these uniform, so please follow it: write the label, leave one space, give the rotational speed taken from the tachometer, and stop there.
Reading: 6500 rpm
